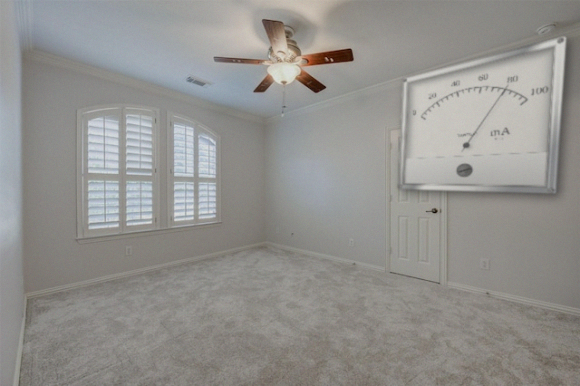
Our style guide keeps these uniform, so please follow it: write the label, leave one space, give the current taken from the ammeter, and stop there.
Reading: 80 mA
